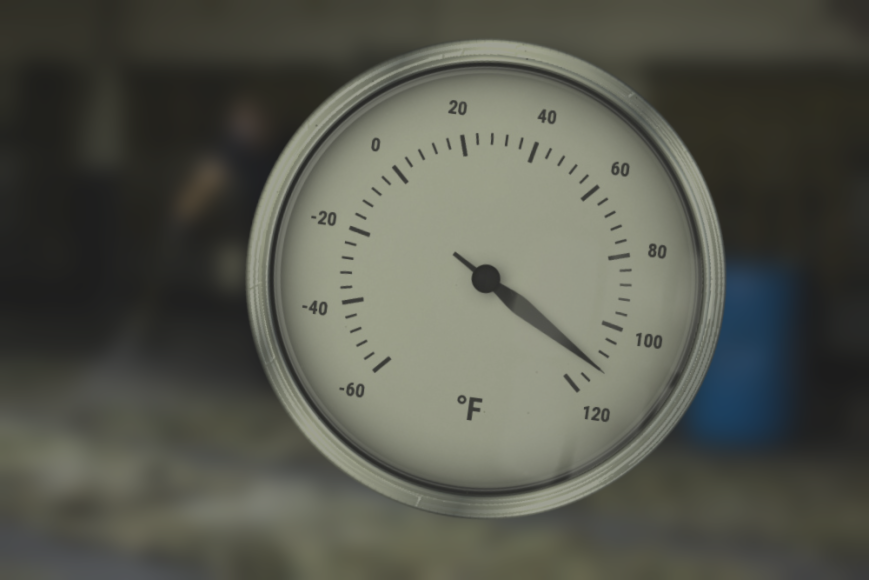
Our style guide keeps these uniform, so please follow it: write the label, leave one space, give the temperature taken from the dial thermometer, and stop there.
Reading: 112 °F
